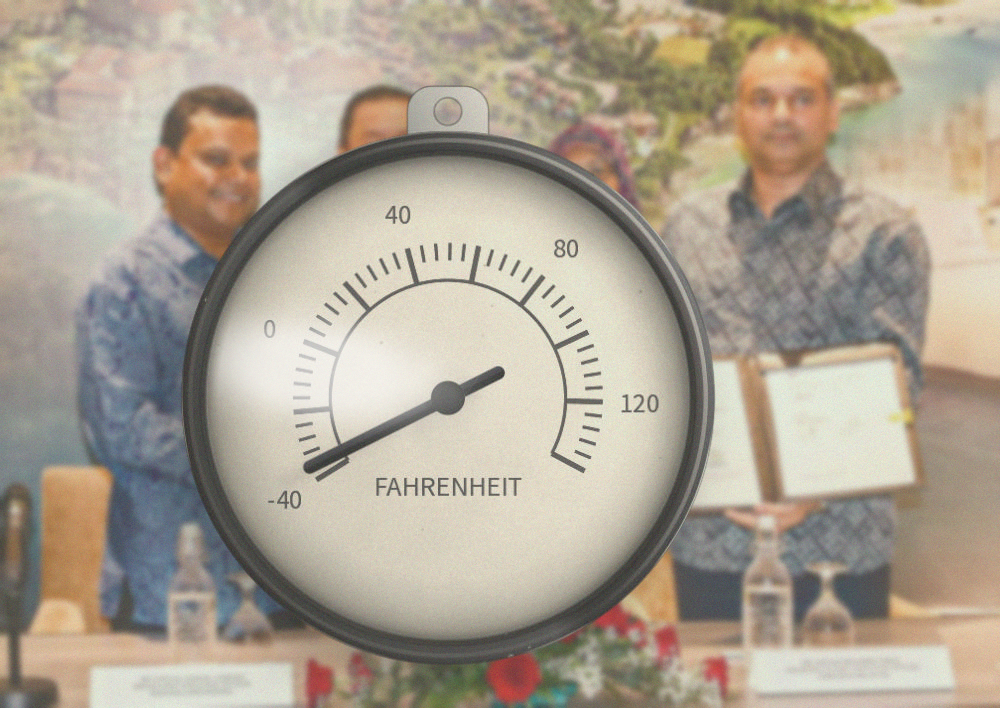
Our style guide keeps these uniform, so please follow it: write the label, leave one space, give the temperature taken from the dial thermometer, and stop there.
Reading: -36 °F
